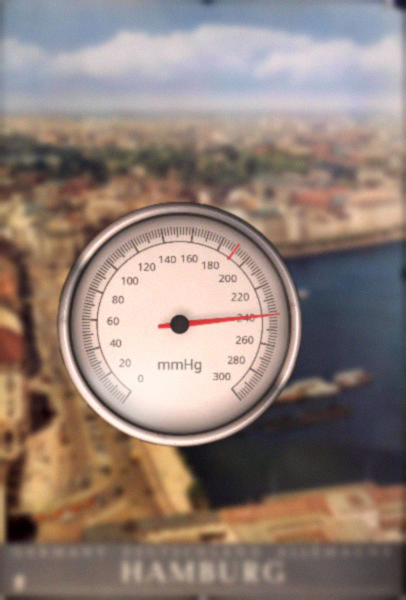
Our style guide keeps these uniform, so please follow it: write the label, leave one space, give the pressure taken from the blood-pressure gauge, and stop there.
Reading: 240 mmHg
